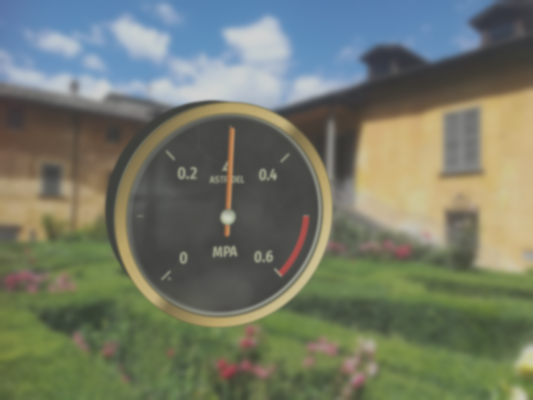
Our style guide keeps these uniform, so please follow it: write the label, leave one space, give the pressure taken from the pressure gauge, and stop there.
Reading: 0.3 MPa
